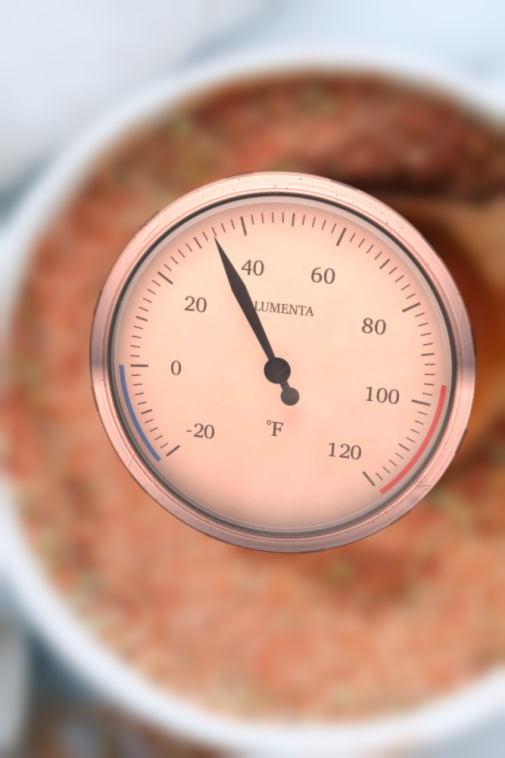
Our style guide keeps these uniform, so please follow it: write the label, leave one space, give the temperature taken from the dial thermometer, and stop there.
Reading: 34 °F
